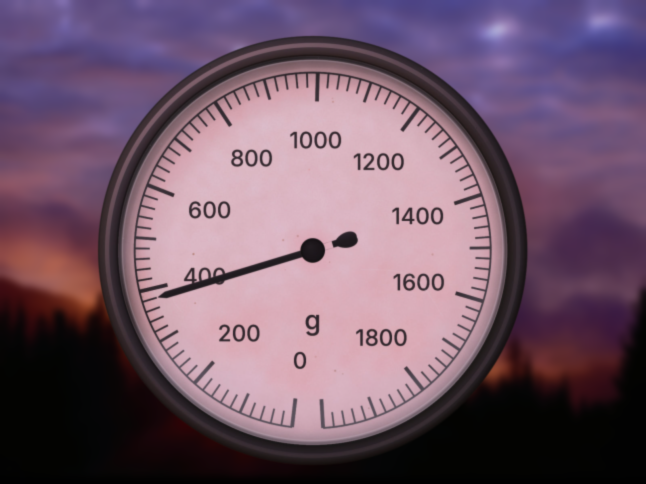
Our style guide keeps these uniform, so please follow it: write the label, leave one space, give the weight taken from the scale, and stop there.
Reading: 380 g
